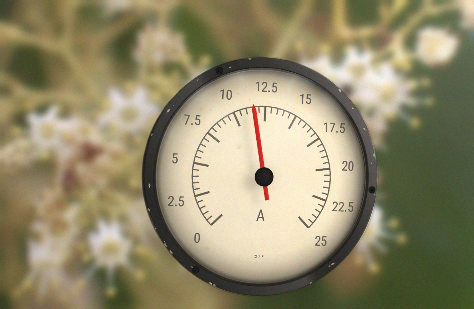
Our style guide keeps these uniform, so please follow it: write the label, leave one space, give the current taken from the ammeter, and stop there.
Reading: 11.5 A
